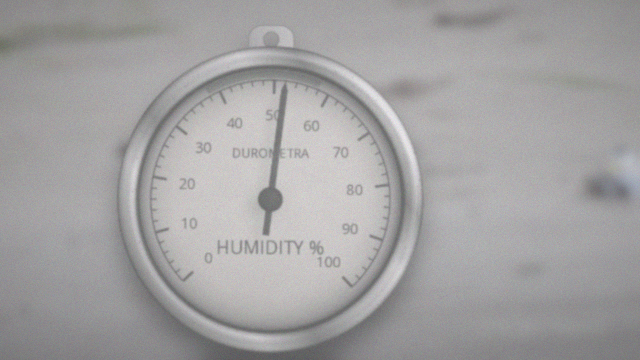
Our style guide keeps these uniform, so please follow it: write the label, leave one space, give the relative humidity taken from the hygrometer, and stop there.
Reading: 52 %
